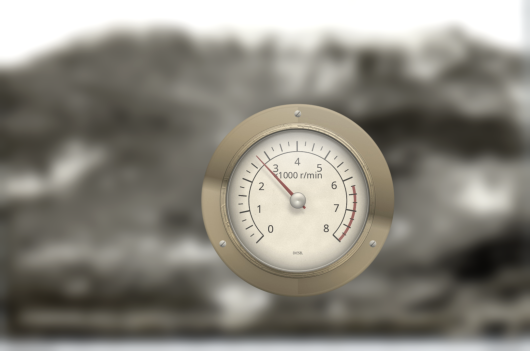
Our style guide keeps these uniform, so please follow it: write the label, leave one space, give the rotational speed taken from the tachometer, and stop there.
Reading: 2750 rpm
